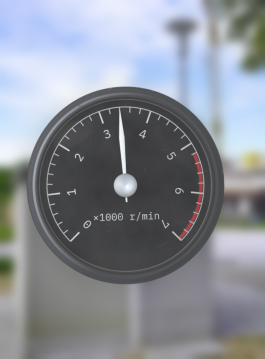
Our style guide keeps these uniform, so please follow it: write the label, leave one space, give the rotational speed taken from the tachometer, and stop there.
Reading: 3400 rpm
